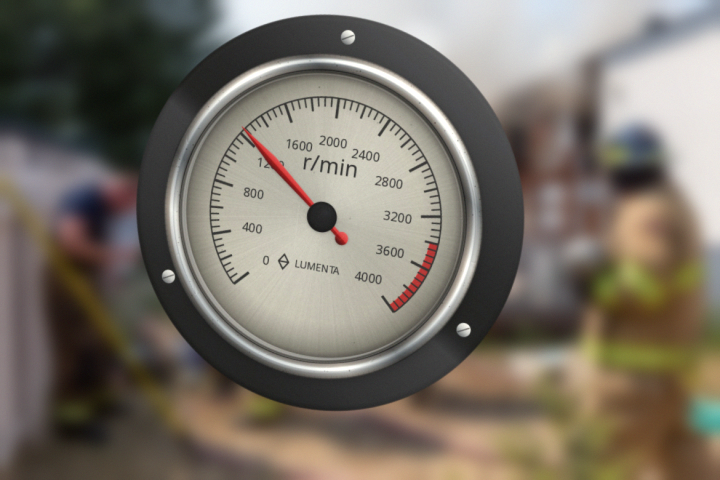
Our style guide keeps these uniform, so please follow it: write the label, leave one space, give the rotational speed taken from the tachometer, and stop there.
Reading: 1250 rpm
